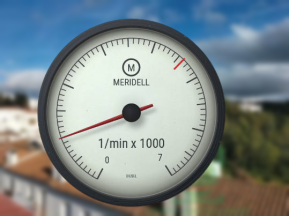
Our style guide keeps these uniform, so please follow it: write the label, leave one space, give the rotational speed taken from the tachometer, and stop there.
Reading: 1000 rpm
